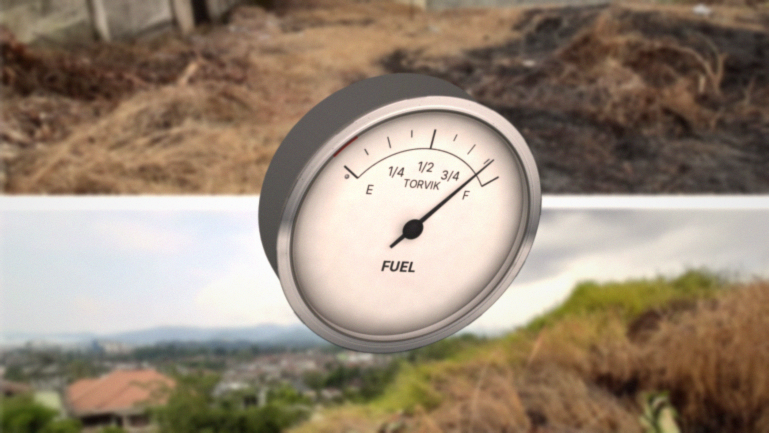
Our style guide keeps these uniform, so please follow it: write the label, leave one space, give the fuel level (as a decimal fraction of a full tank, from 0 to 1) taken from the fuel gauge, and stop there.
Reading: 0.875
